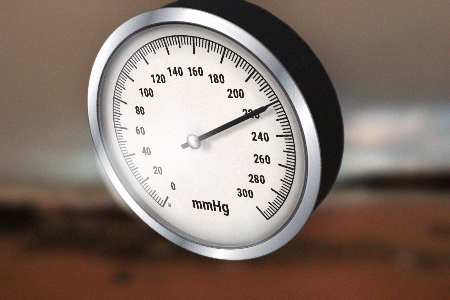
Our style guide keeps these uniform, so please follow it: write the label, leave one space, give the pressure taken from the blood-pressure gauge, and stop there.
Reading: 220 mmHg
